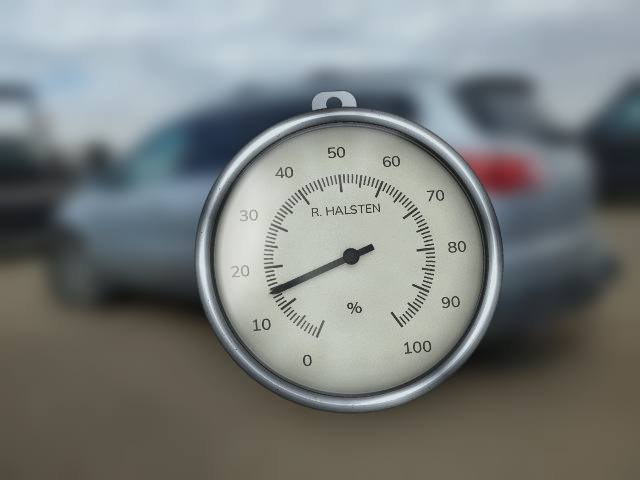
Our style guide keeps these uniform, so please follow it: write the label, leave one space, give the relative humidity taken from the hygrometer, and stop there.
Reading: 14 %
